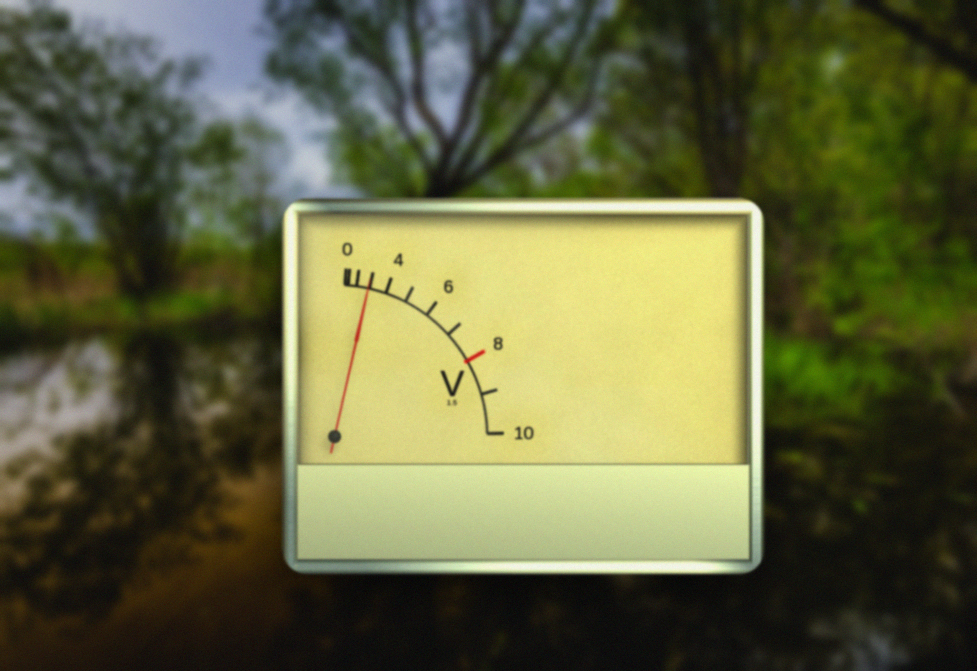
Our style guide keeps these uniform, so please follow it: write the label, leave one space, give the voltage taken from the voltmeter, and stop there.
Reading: 3 V
